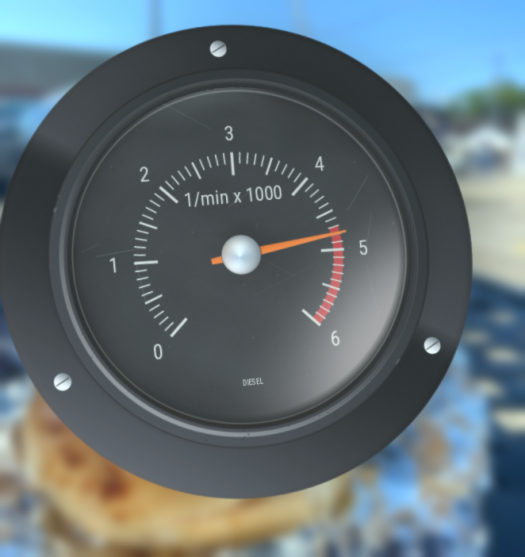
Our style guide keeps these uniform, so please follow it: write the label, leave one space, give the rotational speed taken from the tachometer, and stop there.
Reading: 4800 rpm
